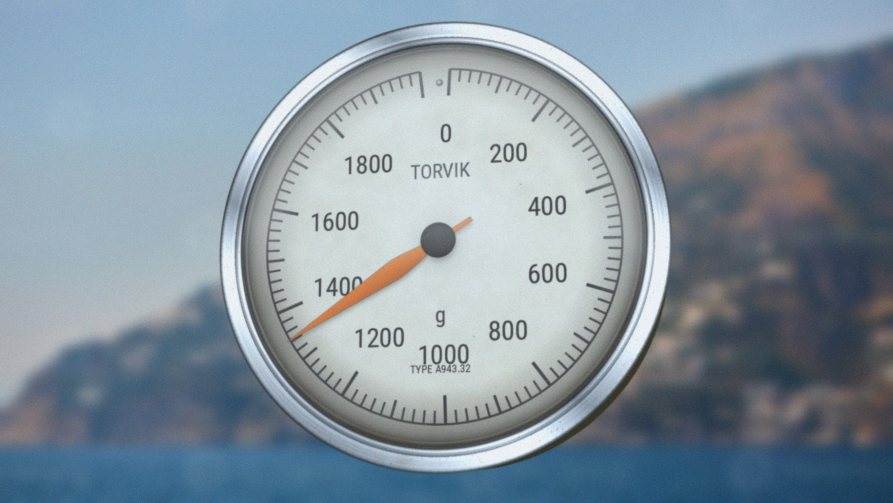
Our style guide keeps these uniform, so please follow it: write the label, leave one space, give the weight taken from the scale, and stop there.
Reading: 1340 g
